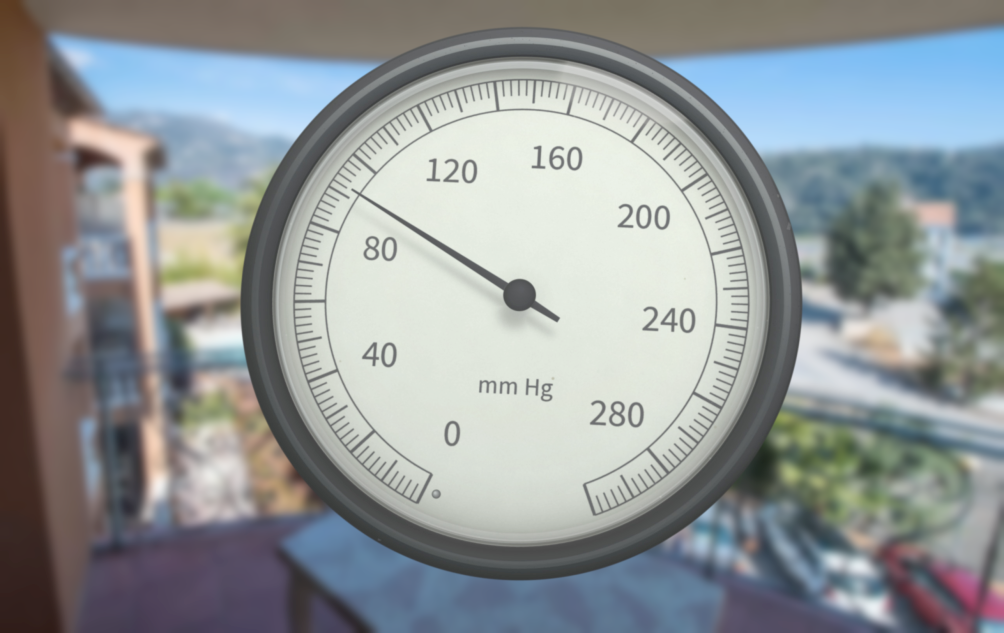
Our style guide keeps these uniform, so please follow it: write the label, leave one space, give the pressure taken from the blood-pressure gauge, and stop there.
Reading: 92 mmHg
